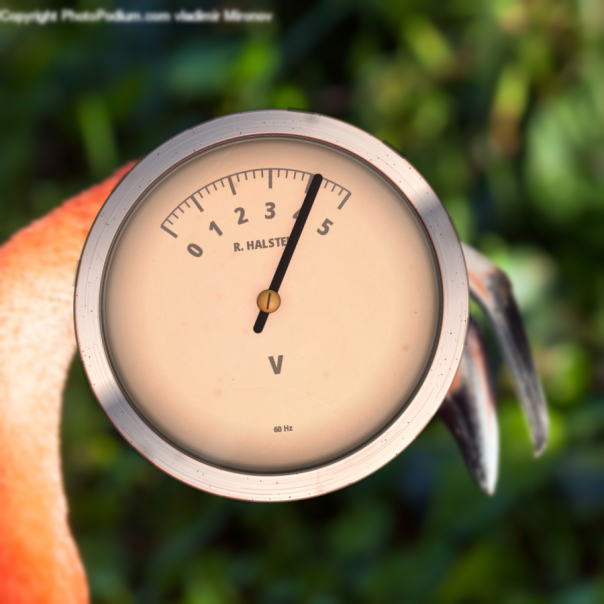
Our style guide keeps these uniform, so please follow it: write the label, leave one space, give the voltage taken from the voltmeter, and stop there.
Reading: 4.2 V
